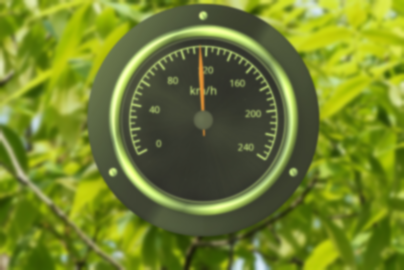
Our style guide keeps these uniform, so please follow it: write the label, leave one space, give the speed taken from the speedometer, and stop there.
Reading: 115 km/h
